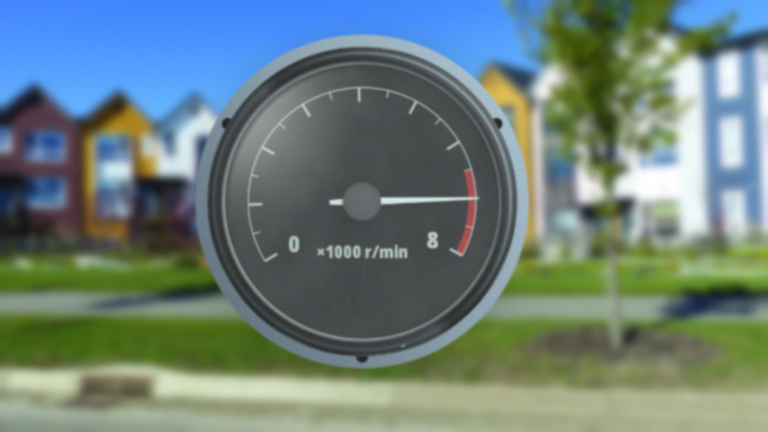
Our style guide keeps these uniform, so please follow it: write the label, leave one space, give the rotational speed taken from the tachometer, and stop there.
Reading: 7000 rpm
